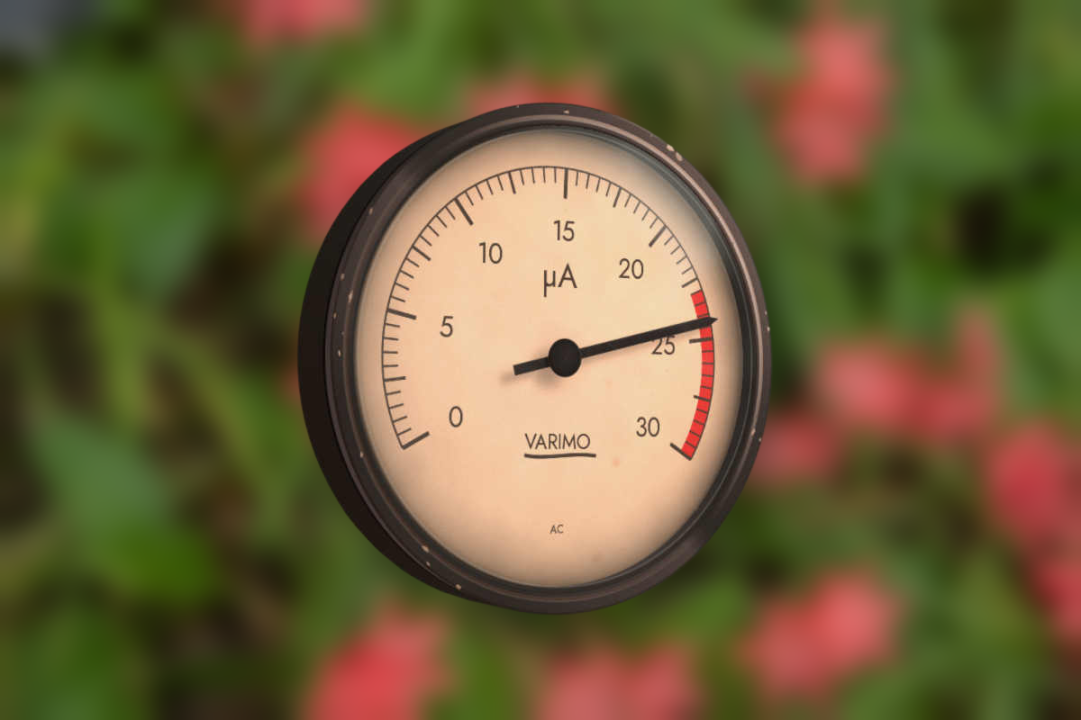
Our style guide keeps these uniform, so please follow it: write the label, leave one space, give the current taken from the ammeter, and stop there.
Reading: 24.25 µA
